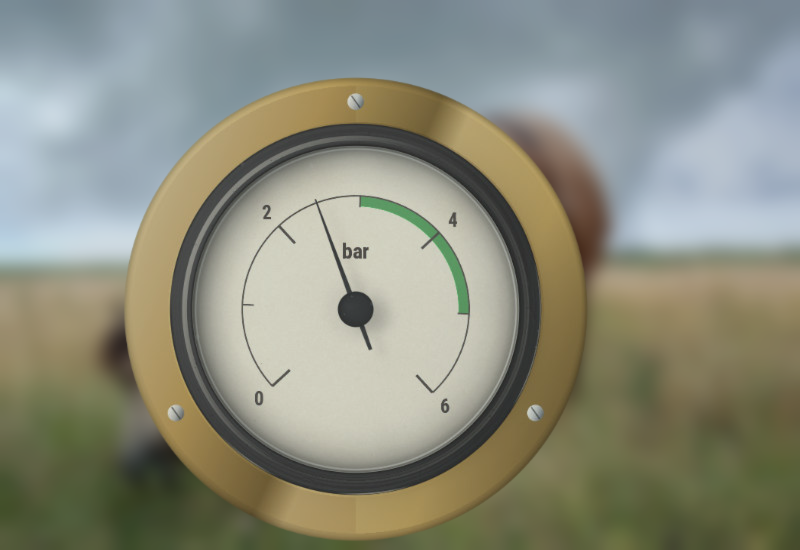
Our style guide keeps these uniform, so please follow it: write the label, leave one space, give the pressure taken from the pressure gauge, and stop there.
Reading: 2.5 bar
